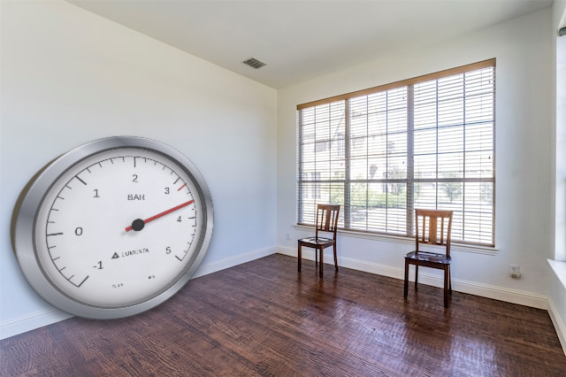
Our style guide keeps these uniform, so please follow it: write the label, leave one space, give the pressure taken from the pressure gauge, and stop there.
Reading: 3.6 bar
